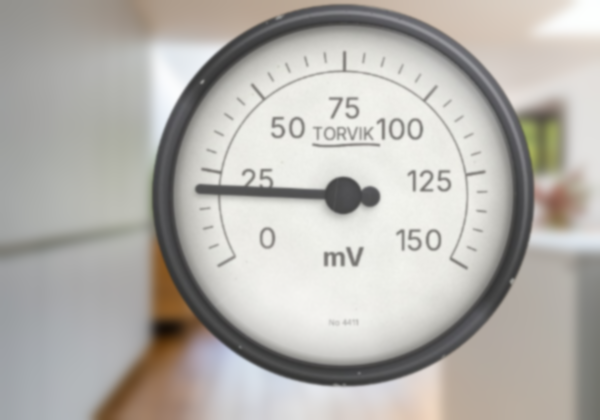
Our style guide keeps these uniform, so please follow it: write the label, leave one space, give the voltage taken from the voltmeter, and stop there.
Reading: 20 mV
